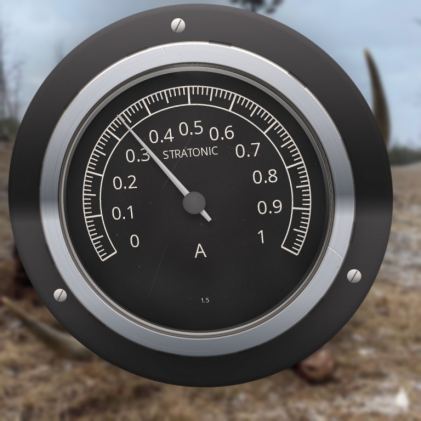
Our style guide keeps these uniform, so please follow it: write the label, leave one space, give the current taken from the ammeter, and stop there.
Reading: 0.34 A
